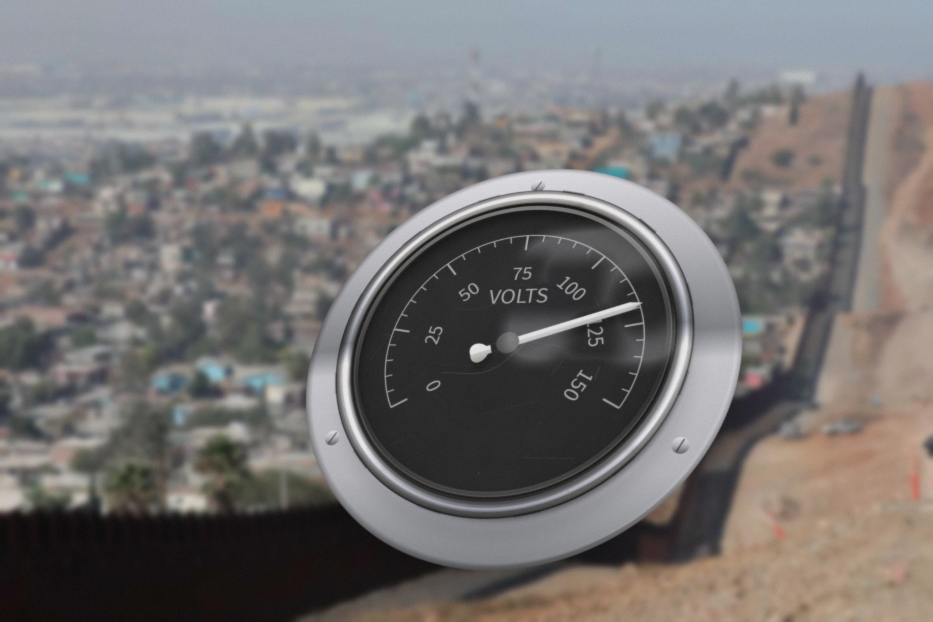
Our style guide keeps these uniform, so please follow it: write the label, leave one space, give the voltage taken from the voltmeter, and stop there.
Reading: 120 V
